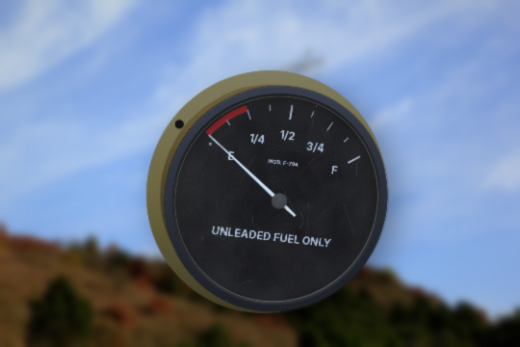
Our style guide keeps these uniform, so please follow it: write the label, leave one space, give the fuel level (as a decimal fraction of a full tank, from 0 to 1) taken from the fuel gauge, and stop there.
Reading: 0
